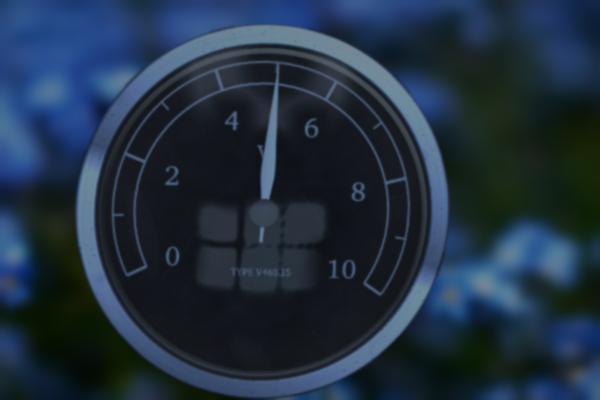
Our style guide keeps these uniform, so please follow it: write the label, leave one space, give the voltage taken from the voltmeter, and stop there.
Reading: 5 V
